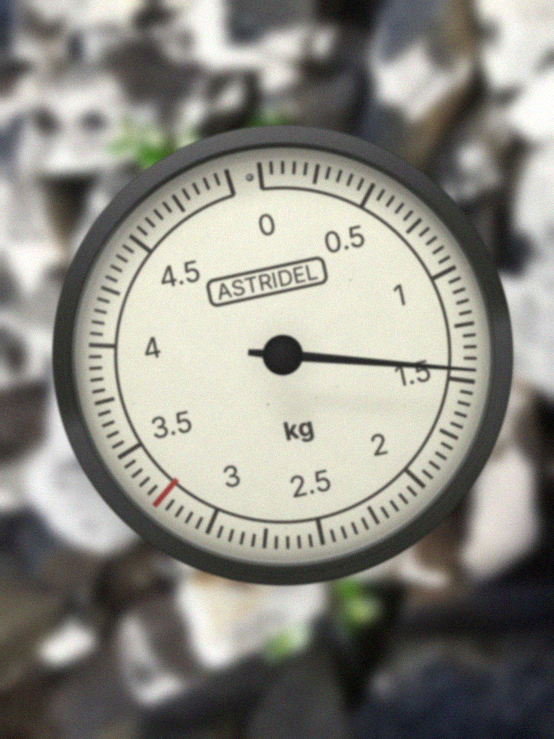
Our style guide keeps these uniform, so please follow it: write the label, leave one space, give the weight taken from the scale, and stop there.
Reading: 1.45 kg
